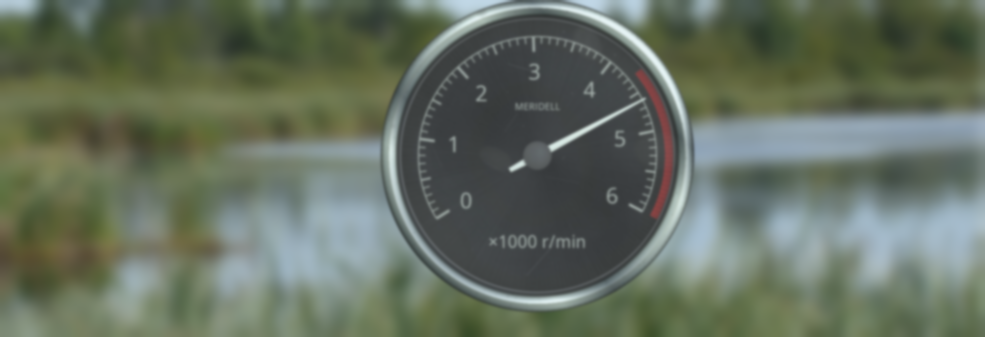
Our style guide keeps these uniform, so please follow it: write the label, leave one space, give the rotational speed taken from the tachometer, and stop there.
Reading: 4600 rpm
